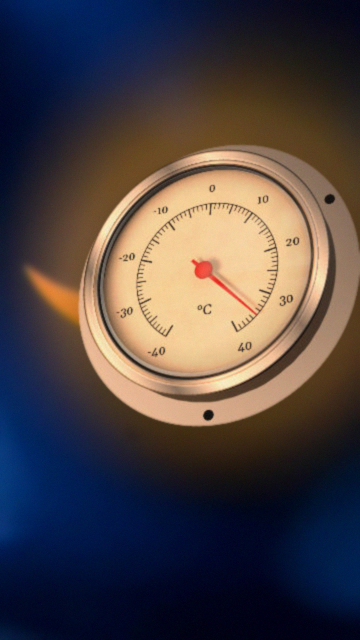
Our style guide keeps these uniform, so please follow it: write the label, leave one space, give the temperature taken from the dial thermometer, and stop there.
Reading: 35 °C
